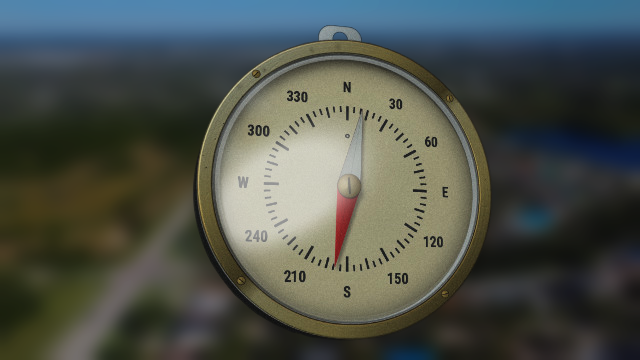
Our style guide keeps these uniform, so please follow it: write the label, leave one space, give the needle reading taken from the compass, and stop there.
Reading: 190 °
